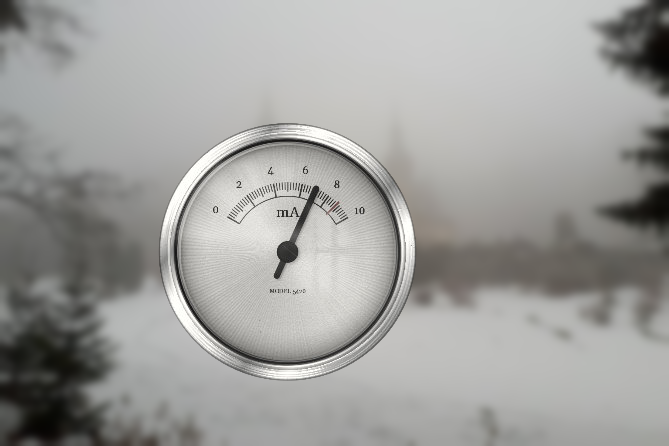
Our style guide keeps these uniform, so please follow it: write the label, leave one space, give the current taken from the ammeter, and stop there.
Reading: 7 mA
